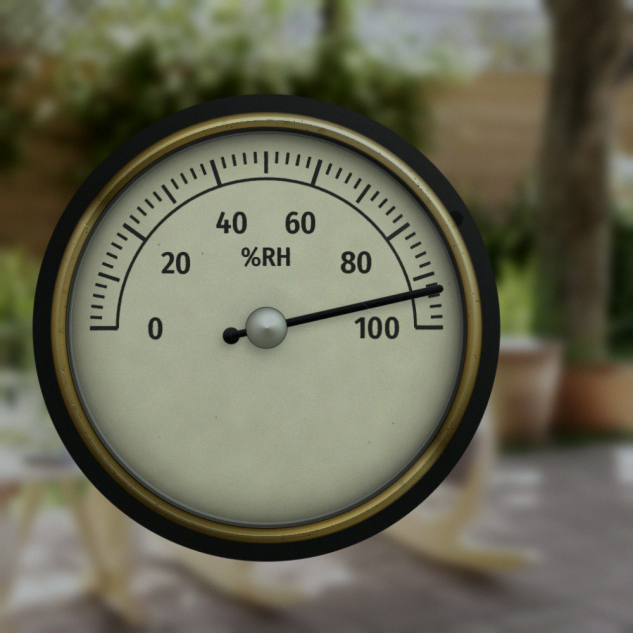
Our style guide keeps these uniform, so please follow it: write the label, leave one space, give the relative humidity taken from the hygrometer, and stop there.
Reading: 93 %
